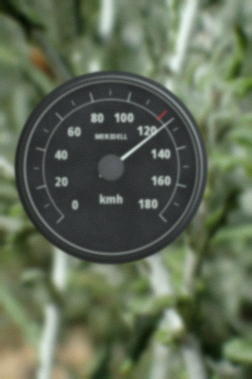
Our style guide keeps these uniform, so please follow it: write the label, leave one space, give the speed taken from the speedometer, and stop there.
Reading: 125 km/h
